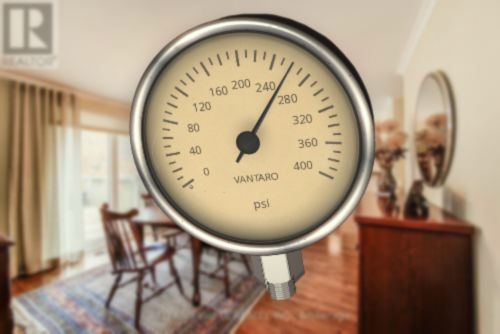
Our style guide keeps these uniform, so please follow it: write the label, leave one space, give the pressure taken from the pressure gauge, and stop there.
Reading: 260 psi
